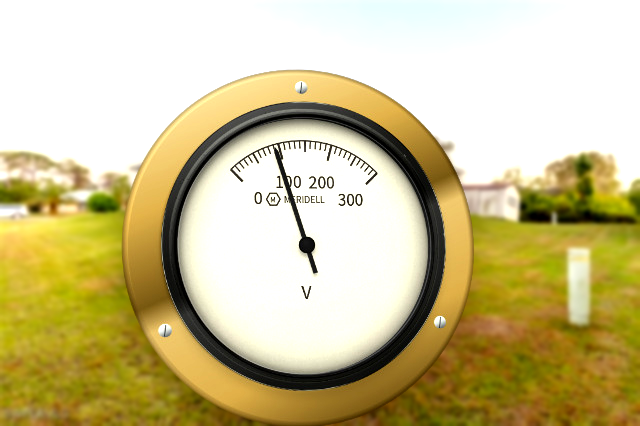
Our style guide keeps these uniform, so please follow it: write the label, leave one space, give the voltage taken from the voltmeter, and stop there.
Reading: 90 V
